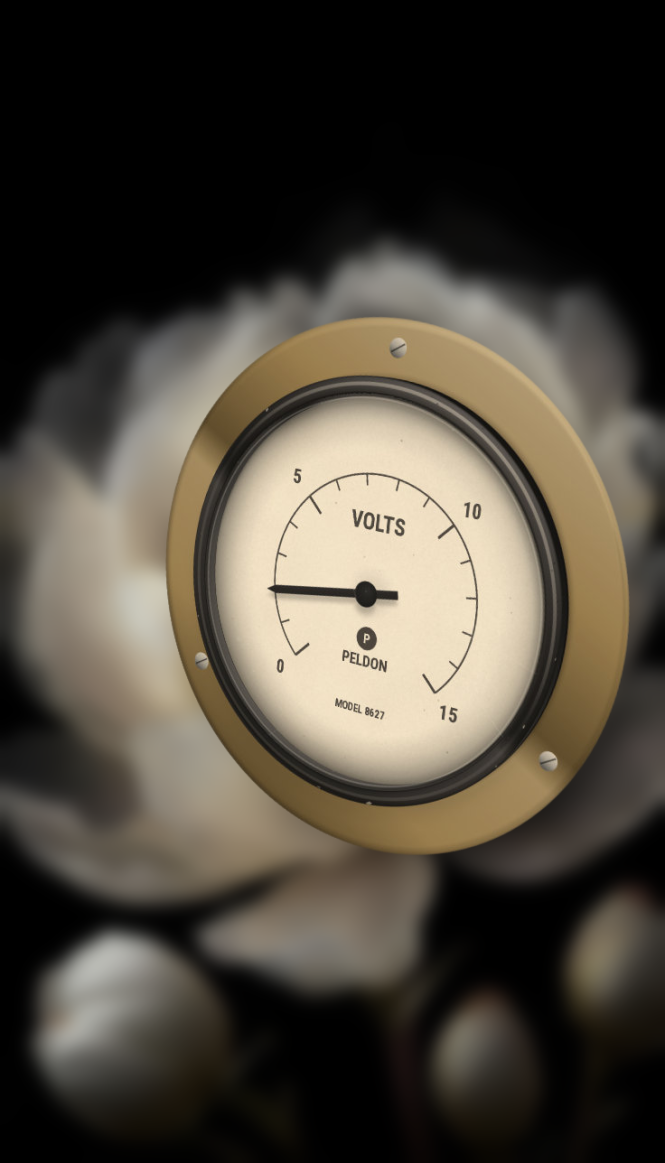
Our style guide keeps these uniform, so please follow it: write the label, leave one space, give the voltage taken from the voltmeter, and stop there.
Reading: 2 V
